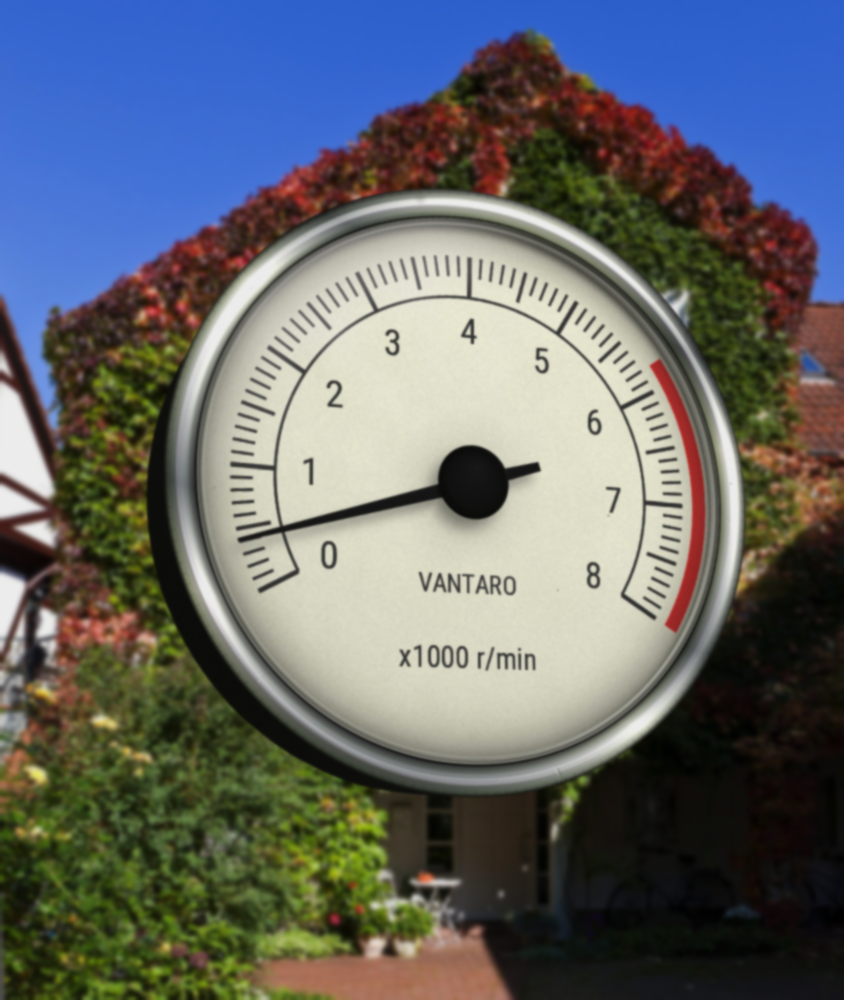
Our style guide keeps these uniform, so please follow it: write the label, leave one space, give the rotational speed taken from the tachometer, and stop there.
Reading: 400 rpm
